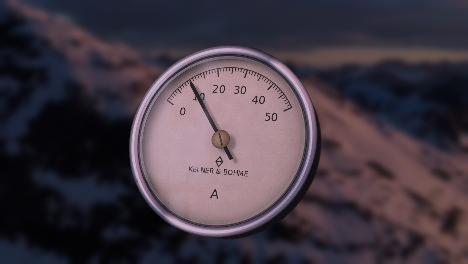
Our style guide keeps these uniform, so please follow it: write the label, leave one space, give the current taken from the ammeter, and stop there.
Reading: 10 A
